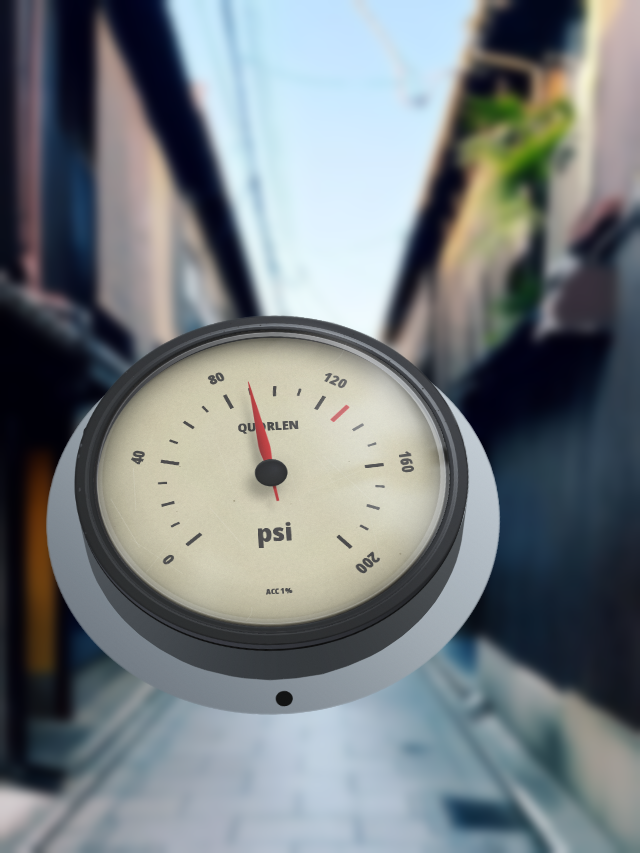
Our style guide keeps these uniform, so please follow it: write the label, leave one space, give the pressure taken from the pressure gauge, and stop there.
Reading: 90 psi
